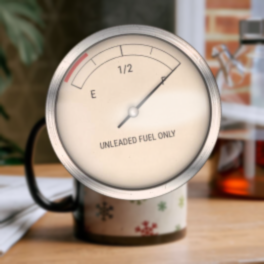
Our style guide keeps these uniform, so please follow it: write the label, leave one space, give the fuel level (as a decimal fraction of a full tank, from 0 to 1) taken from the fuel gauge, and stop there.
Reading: 1
